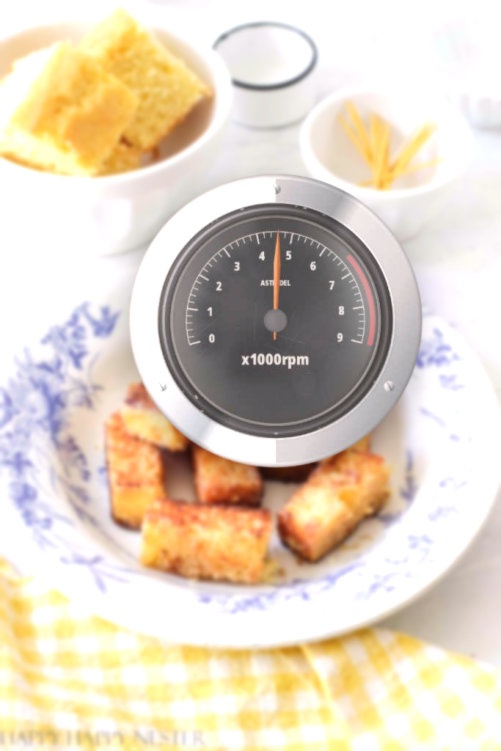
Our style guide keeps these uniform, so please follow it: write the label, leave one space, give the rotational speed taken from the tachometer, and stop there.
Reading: 4600 rpm
